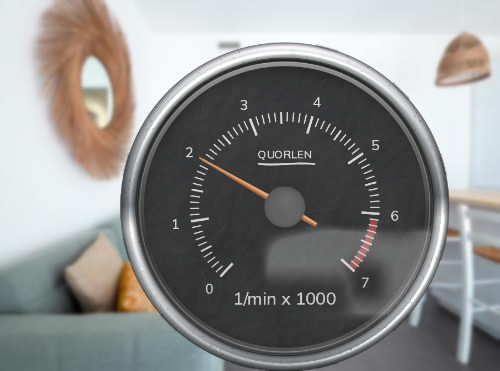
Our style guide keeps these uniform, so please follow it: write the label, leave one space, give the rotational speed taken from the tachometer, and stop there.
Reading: 2000 rpm
